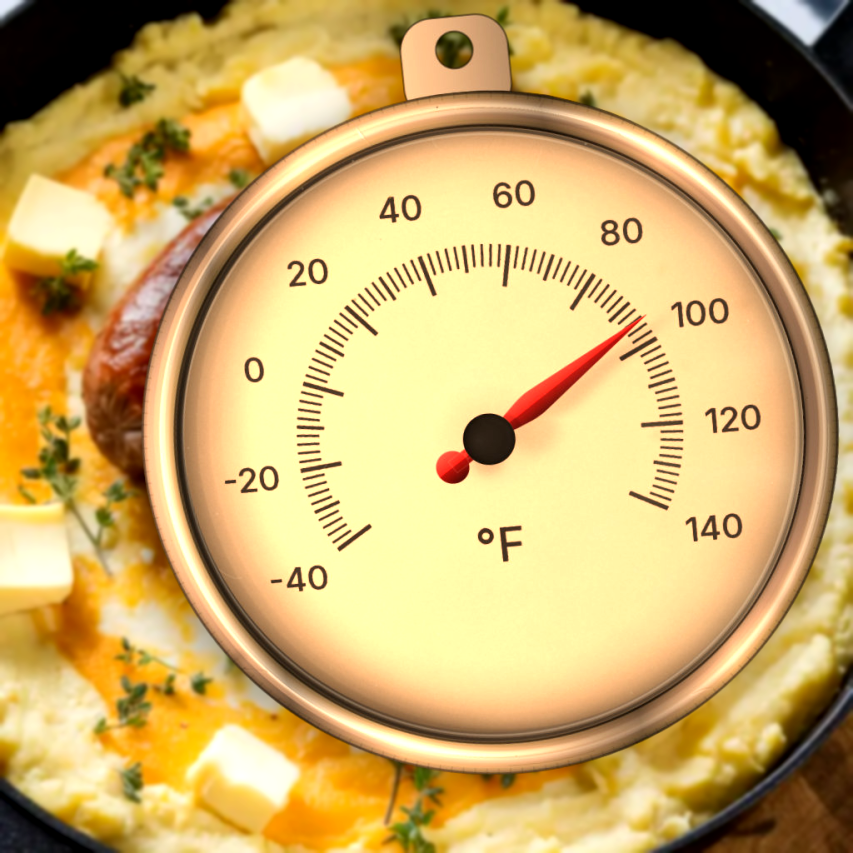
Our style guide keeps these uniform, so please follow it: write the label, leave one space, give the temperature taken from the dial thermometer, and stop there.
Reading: 94 °F
